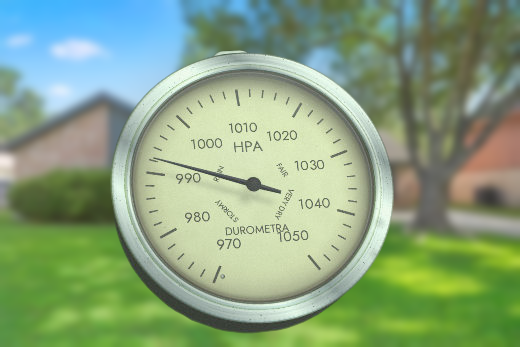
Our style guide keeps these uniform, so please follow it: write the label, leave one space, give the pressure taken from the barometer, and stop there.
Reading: 992 hPa
